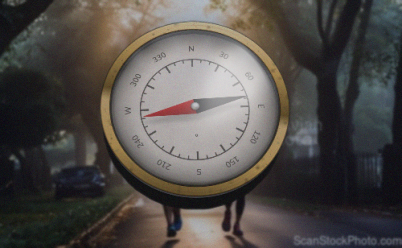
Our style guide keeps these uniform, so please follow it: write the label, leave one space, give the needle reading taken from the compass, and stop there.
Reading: 260 °
